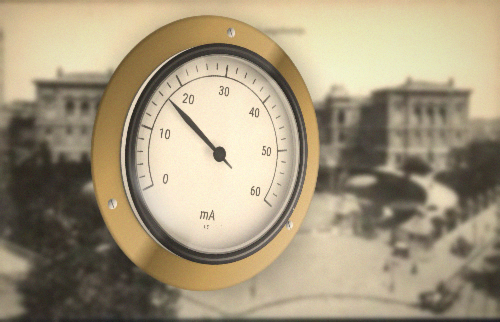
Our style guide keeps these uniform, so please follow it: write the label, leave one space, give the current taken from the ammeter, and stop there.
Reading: 16 mA
